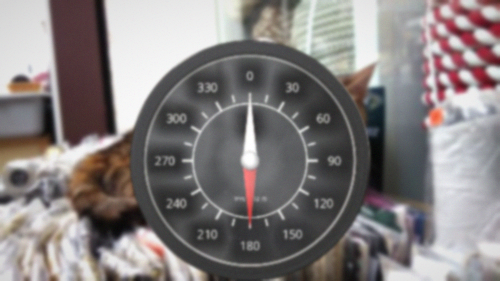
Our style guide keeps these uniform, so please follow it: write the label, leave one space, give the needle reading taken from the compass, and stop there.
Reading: 180 °
